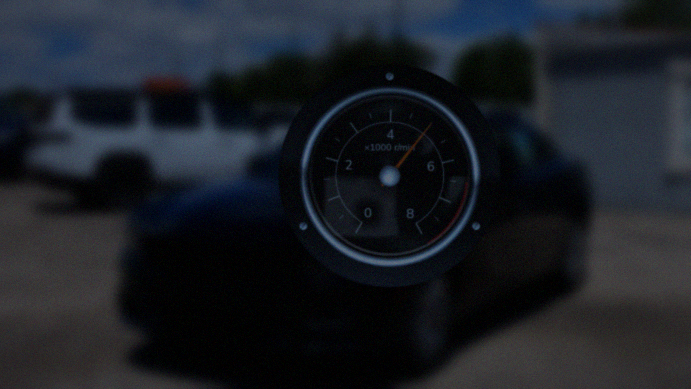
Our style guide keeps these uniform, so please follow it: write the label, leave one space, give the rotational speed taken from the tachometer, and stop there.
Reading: 5000 rpm
